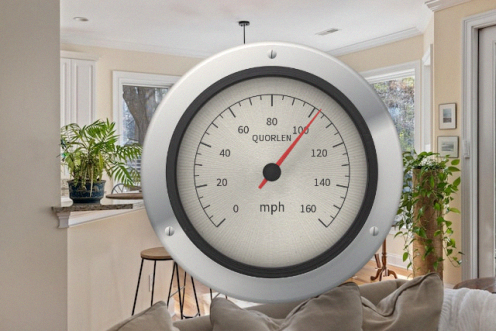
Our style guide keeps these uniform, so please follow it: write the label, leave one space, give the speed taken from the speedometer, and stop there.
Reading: 102.5 mph
